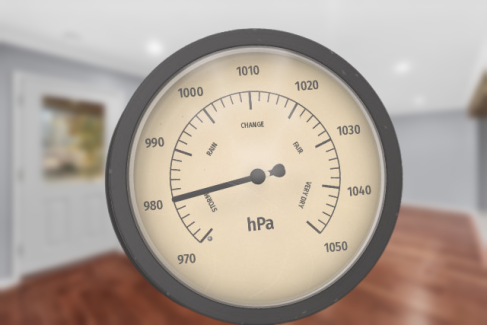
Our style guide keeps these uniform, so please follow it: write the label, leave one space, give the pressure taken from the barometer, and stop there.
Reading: 980 hPa
